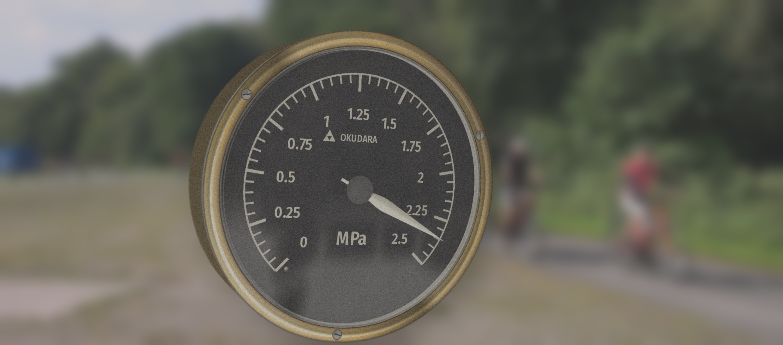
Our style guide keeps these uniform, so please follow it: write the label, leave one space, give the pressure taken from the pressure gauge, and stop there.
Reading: 2.35 MPa
